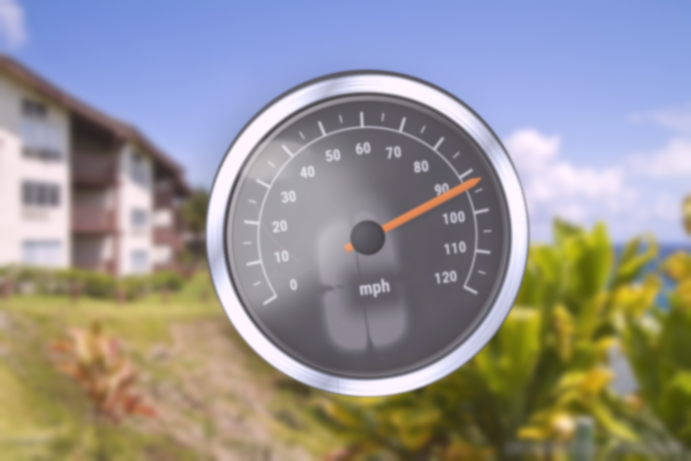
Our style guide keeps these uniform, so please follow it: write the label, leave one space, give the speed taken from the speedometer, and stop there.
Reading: 92.5 mph
